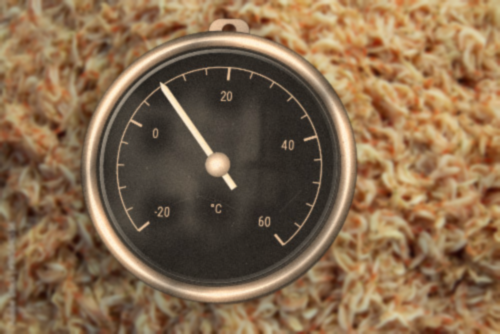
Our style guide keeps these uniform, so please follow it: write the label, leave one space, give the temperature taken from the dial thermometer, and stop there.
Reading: 8 °C
